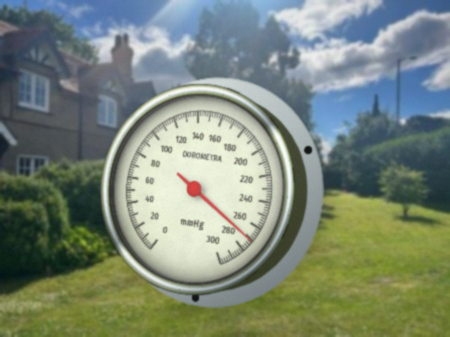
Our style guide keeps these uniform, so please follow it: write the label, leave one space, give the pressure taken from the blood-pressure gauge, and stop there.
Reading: 270 mmHg
